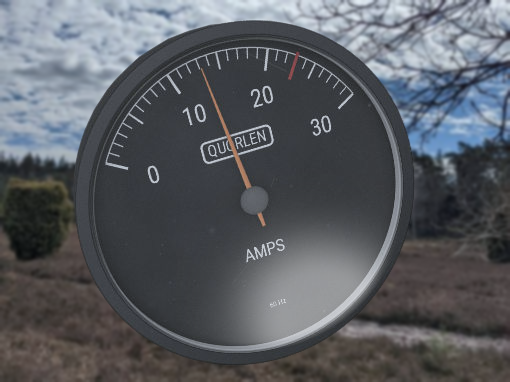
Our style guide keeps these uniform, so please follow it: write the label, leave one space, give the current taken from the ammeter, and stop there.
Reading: 13 A
